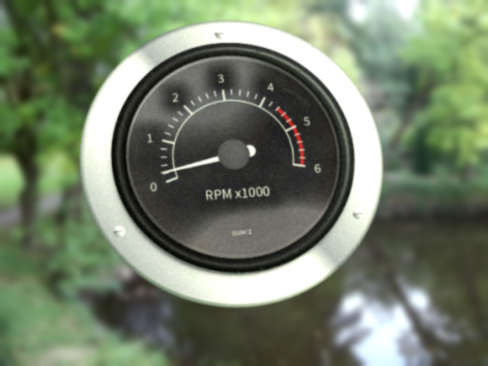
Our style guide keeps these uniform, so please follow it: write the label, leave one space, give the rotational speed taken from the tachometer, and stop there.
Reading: 200 rpm
